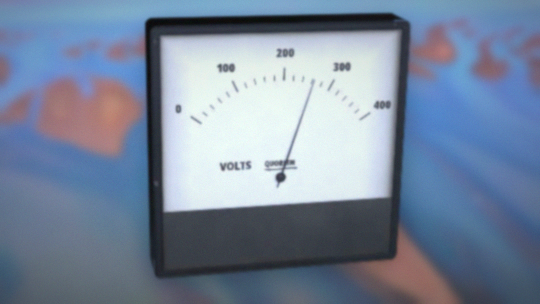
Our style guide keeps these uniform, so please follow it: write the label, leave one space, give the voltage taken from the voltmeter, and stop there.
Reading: 260 V
